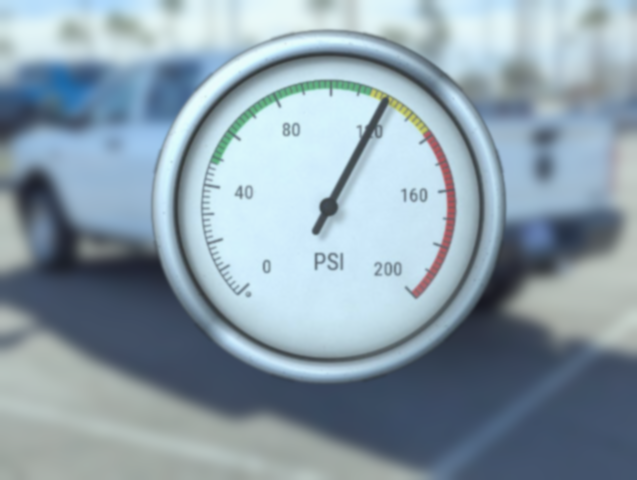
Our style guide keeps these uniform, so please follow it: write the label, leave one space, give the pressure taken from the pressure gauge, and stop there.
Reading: 120 psi
